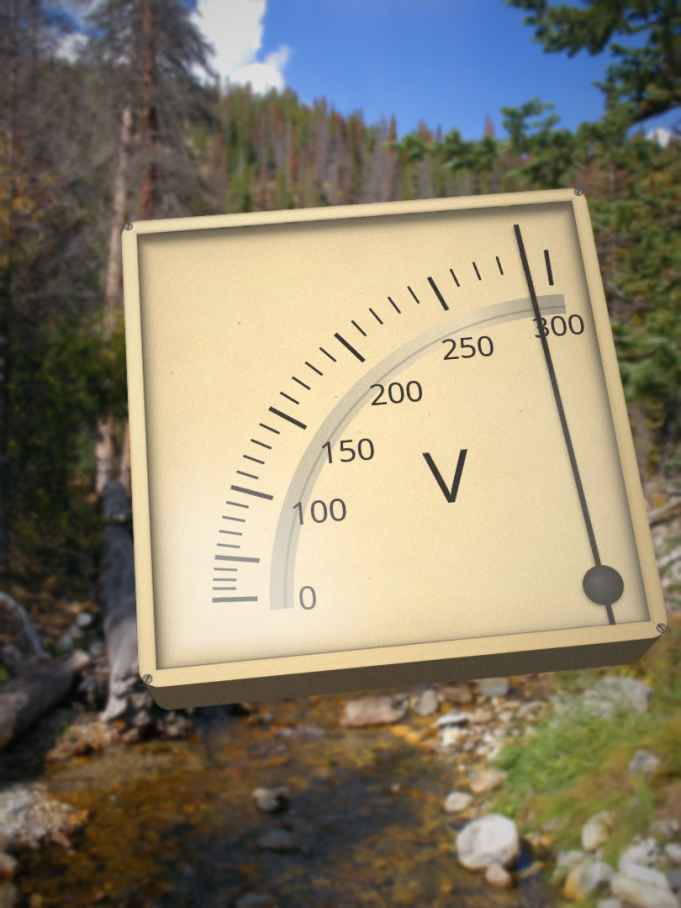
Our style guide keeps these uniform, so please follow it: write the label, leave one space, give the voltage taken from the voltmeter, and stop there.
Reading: 290 V
